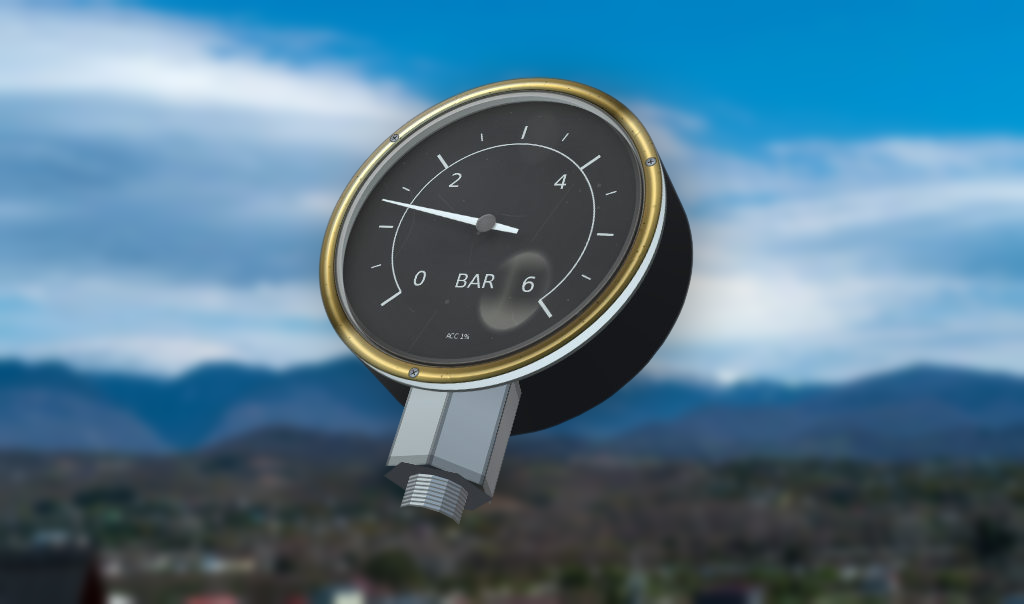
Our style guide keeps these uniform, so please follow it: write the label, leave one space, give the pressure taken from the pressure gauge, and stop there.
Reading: 1.25 bar
